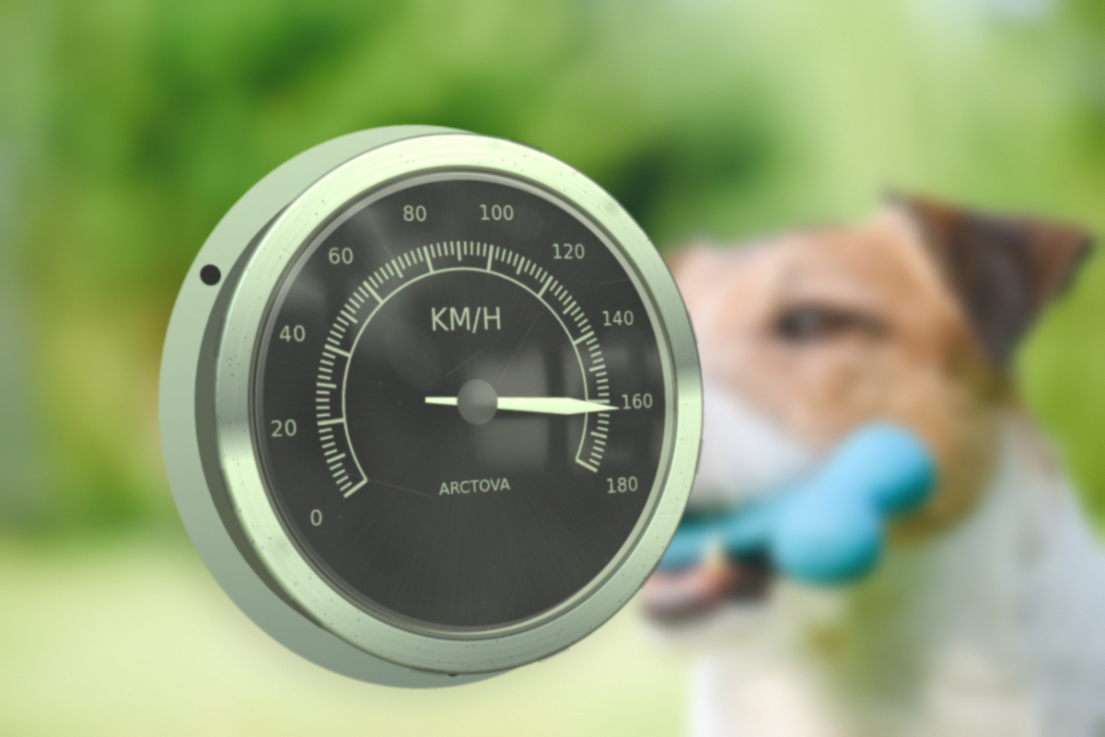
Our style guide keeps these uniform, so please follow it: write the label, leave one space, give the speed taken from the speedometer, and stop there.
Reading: 162 km/h
